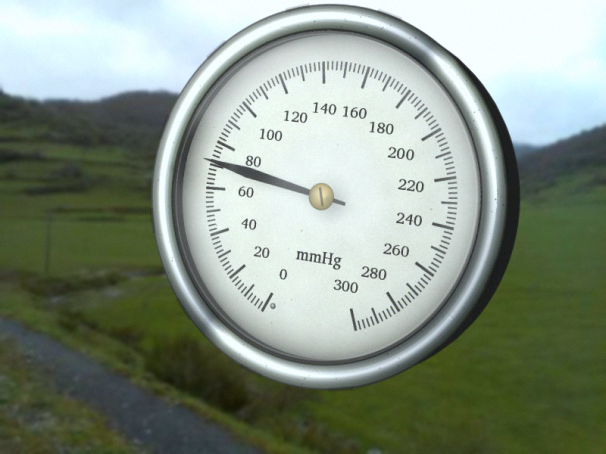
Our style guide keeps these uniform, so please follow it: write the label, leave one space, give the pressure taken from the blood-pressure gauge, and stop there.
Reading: 72 mmHg
